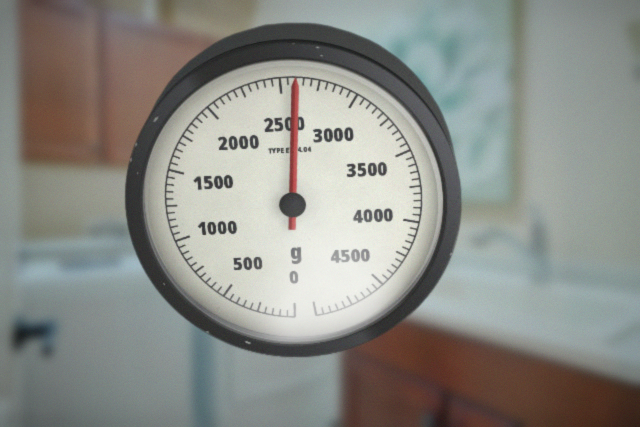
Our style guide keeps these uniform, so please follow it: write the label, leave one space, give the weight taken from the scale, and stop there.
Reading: 2600 g
